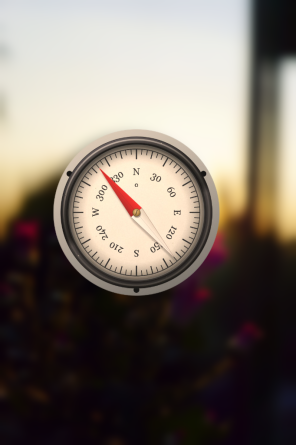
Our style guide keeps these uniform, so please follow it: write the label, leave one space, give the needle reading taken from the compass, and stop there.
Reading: 320 °
